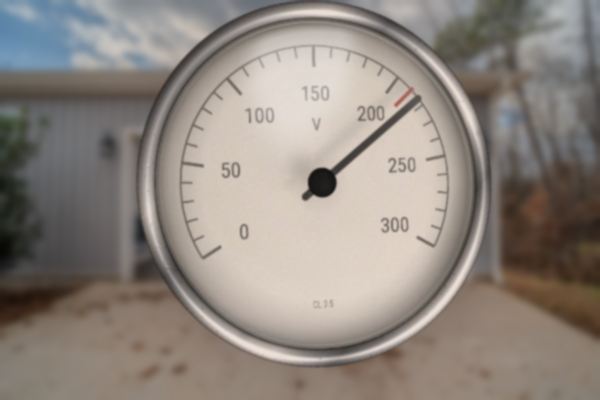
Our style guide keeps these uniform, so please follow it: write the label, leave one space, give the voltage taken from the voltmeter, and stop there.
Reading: 215 V
